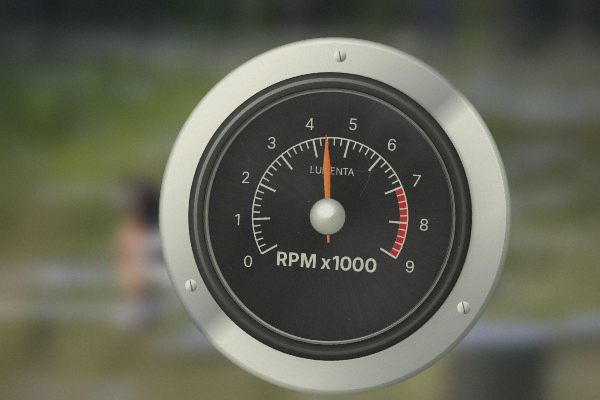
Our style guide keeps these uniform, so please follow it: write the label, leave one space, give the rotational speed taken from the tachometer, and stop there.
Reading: 4400 rpm
